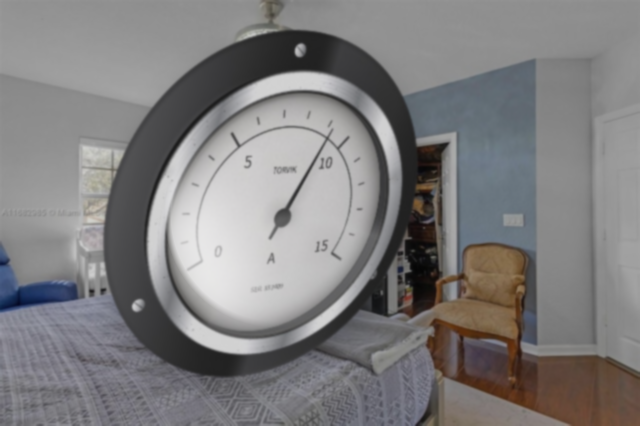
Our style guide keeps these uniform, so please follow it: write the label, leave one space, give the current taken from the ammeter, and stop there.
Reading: 9 A
